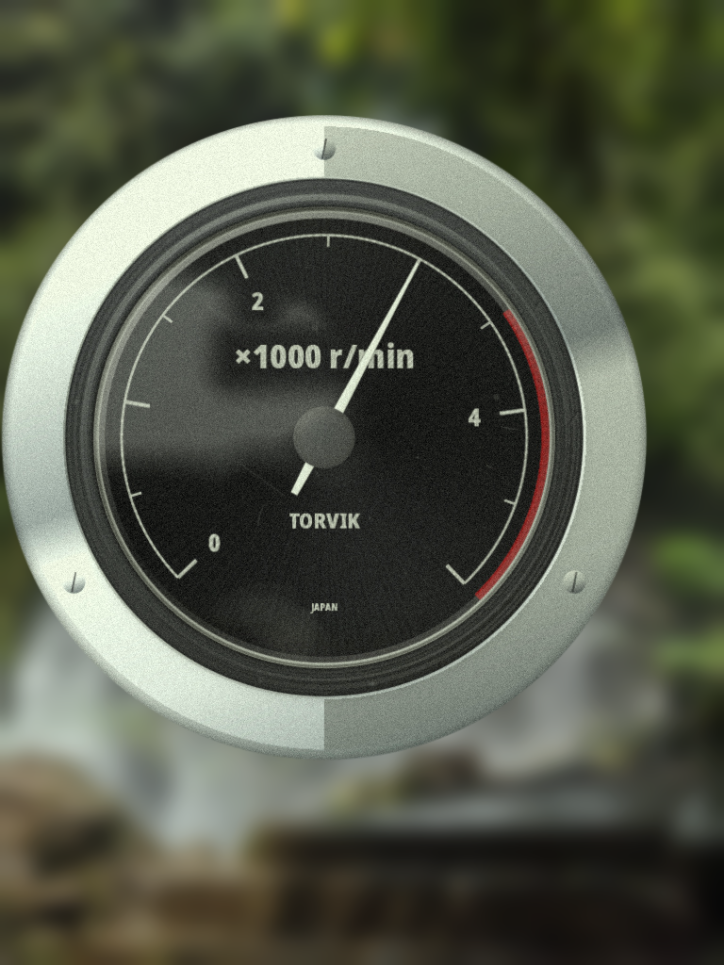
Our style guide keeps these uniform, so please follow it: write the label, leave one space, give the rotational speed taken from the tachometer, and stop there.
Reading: 3000 rpm
